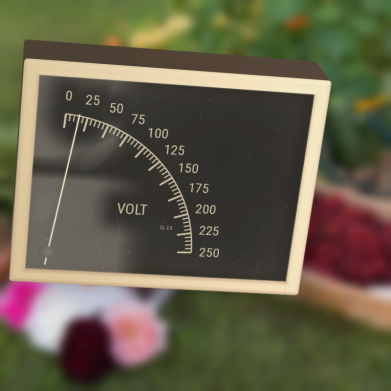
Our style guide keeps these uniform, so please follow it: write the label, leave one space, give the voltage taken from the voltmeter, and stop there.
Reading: 15 V
